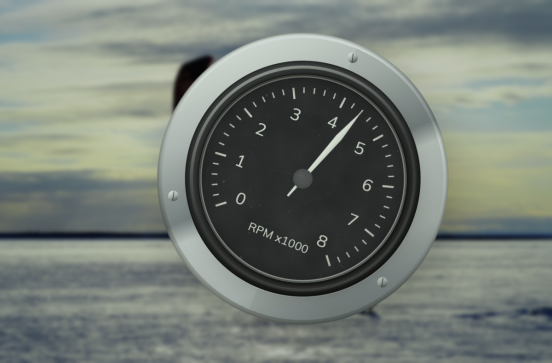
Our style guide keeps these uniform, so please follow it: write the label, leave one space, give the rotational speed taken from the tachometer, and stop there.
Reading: 4400 rpm
